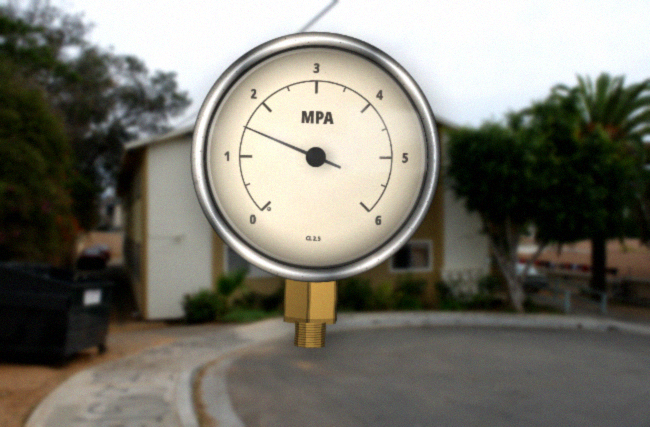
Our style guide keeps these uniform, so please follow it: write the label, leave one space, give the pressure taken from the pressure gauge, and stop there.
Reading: 1.5 MPa
